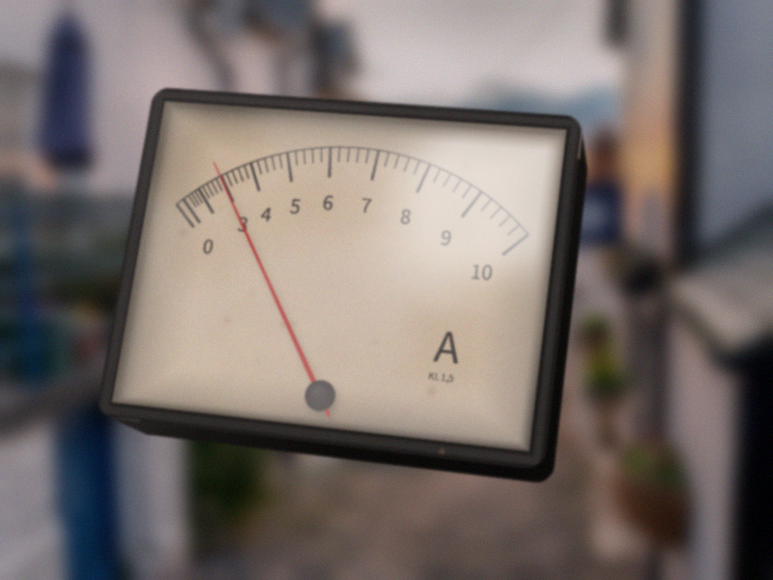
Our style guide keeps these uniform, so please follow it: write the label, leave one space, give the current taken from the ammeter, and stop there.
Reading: 3 A
